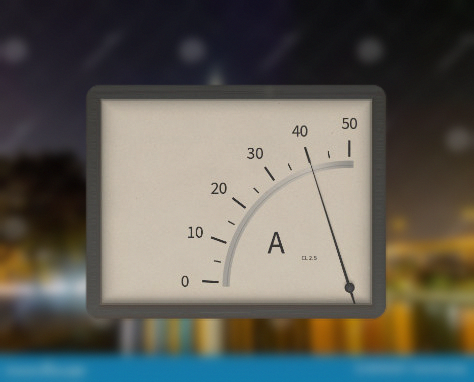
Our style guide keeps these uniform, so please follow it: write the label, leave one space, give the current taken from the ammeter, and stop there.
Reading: 40 A
